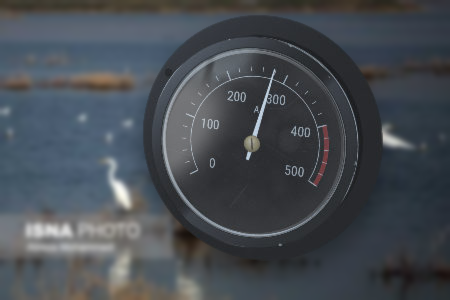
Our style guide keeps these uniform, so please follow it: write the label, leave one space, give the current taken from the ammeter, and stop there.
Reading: 280 A
